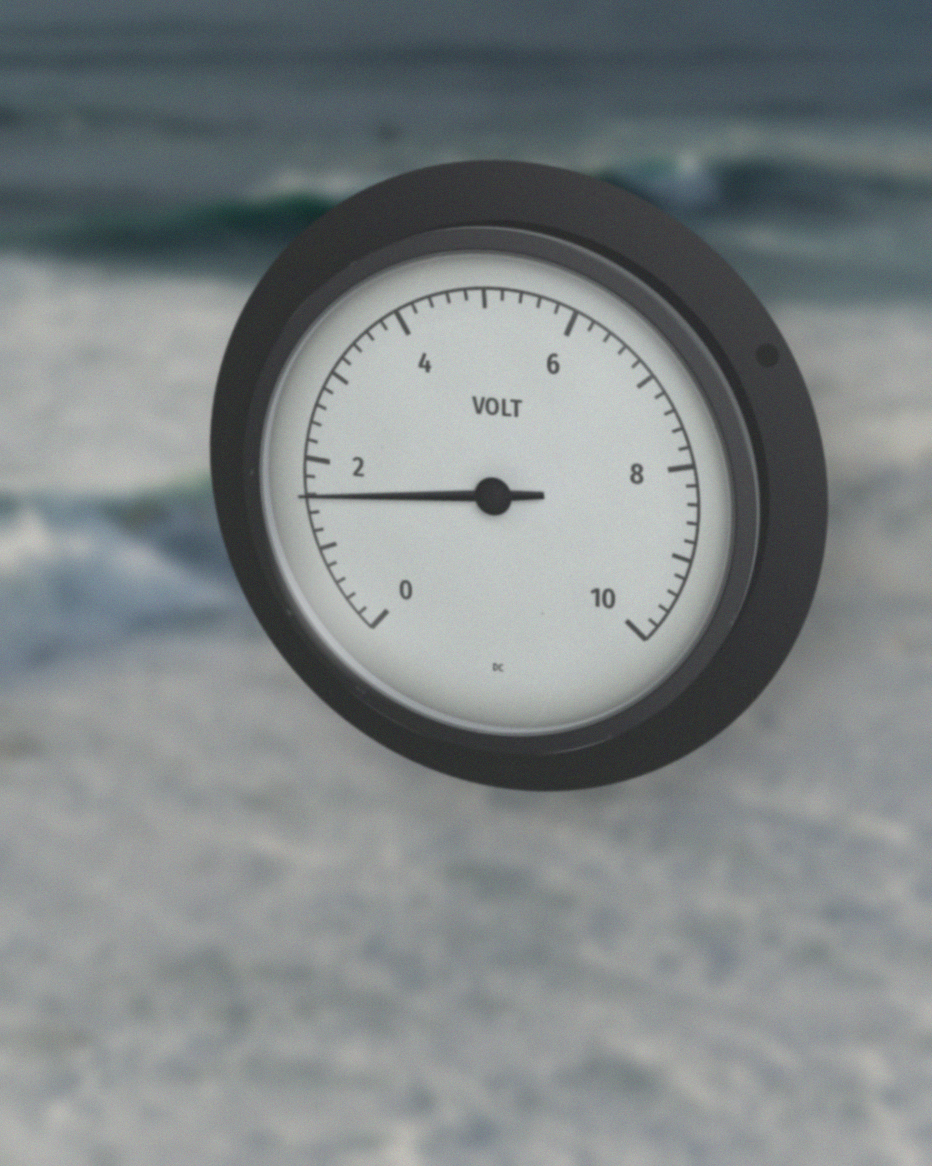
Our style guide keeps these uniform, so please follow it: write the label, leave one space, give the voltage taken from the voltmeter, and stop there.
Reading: 1.6 V
